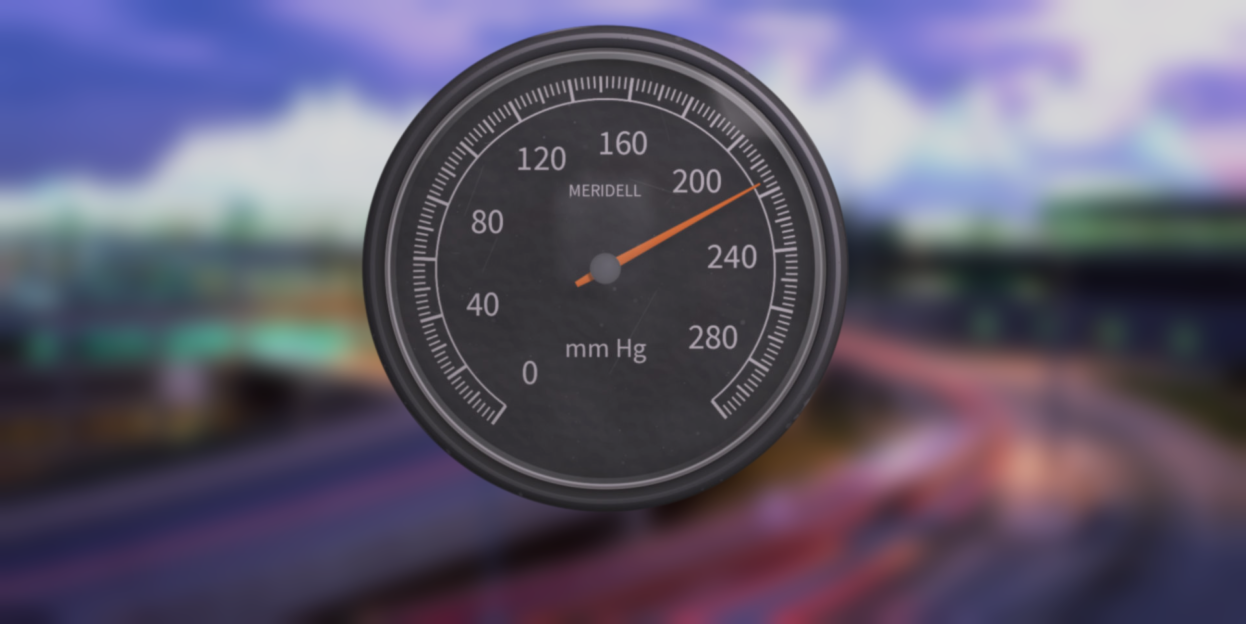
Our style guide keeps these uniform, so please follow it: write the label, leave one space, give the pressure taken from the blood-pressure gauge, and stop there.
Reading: 216 mmHg
